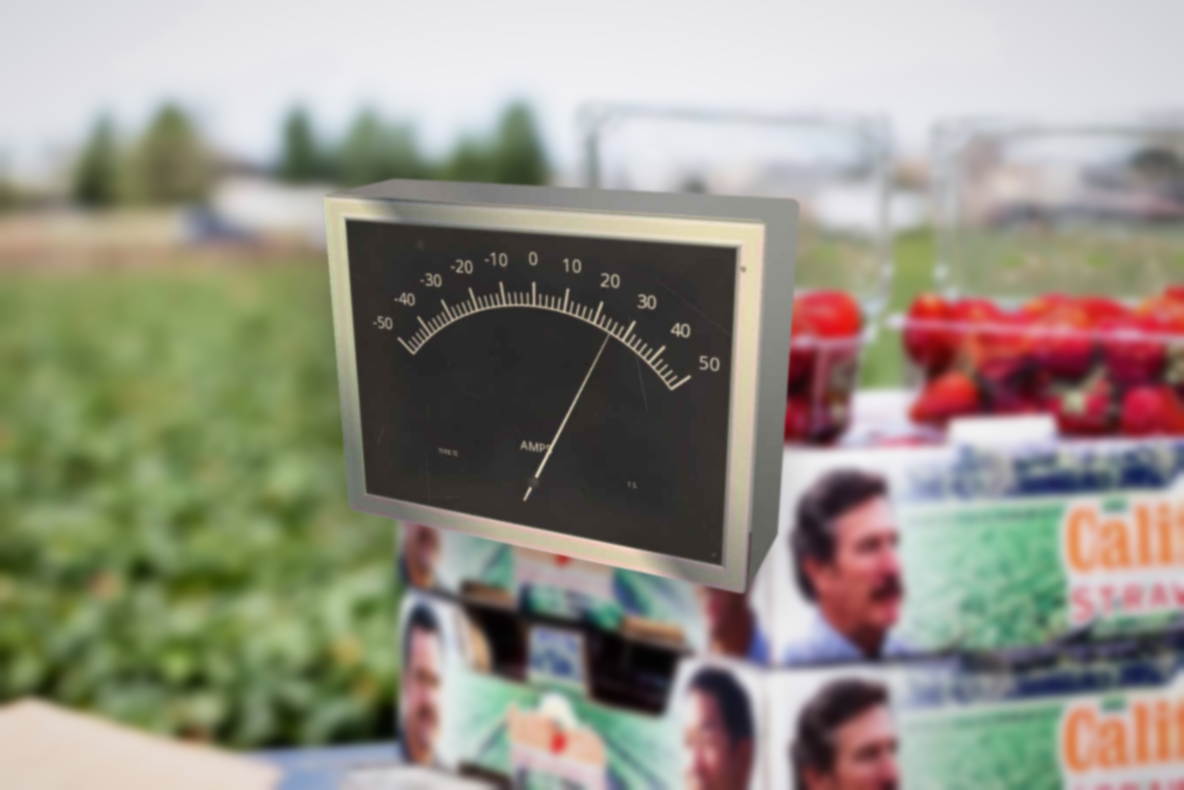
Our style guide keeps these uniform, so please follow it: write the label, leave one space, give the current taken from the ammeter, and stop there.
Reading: 26 A
